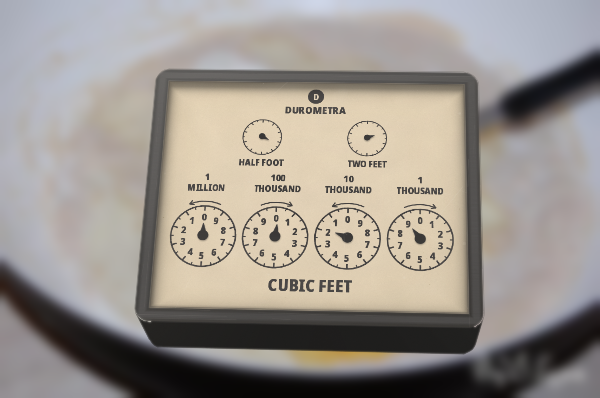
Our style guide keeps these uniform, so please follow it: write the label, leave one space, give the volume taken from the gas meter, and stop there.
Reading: 1900 ft³
